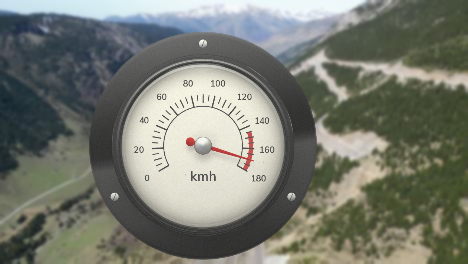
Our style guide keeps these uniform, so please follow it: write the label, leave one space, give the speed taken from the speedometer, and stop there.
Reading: 170 km/h
